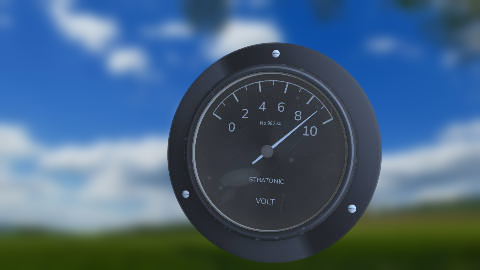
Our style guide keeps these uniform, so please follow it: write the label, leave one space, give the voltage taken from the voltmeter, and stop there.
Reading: 9 V
